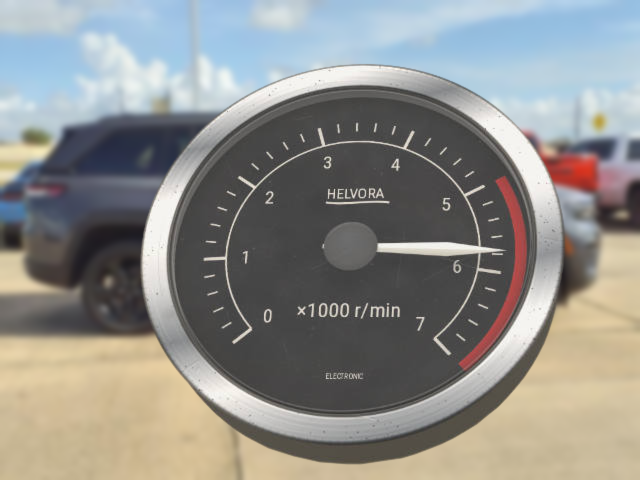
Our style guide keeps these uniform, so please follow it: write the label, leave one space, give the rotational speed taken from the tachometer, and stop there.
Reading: 5800 rpm
